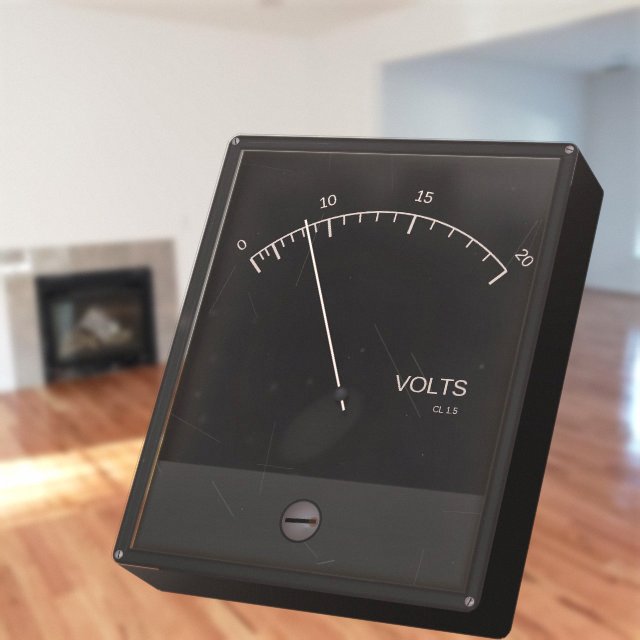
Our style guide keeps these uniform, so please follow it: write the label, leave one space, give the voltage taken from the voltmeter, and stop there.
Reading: 8.5 V
